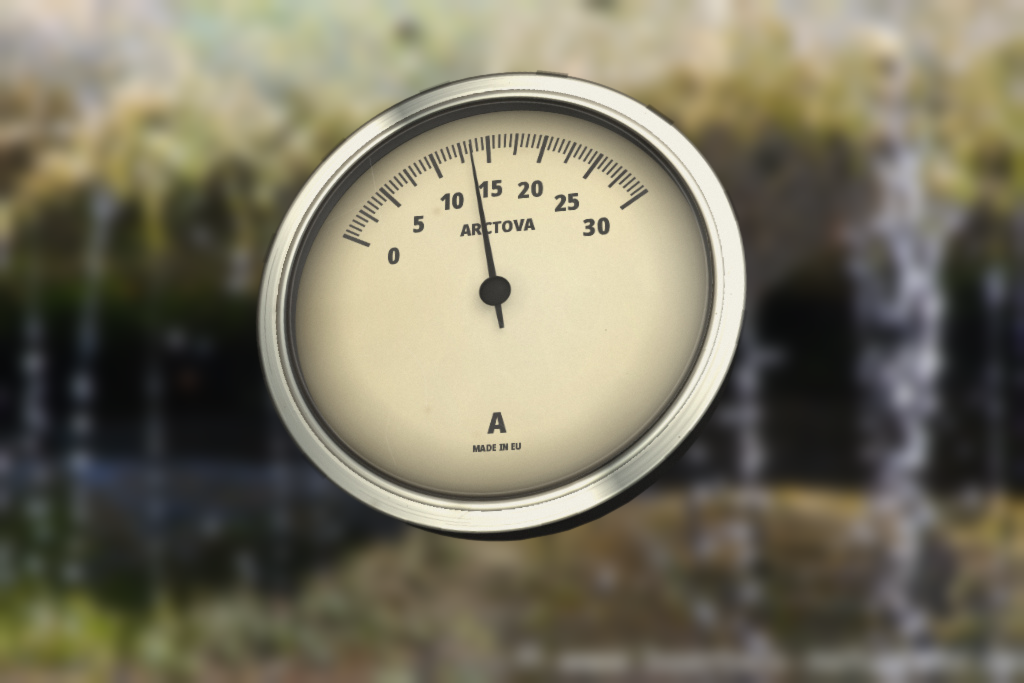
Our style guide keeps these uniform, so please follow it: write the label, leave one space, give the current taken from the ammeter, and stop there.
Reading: 13.5 A
